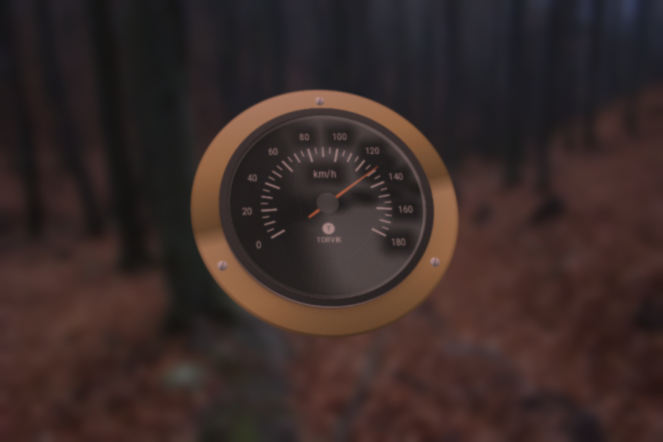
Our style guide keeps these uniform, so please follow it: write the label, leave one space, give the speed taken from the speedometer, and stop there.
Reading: 130 km/h
